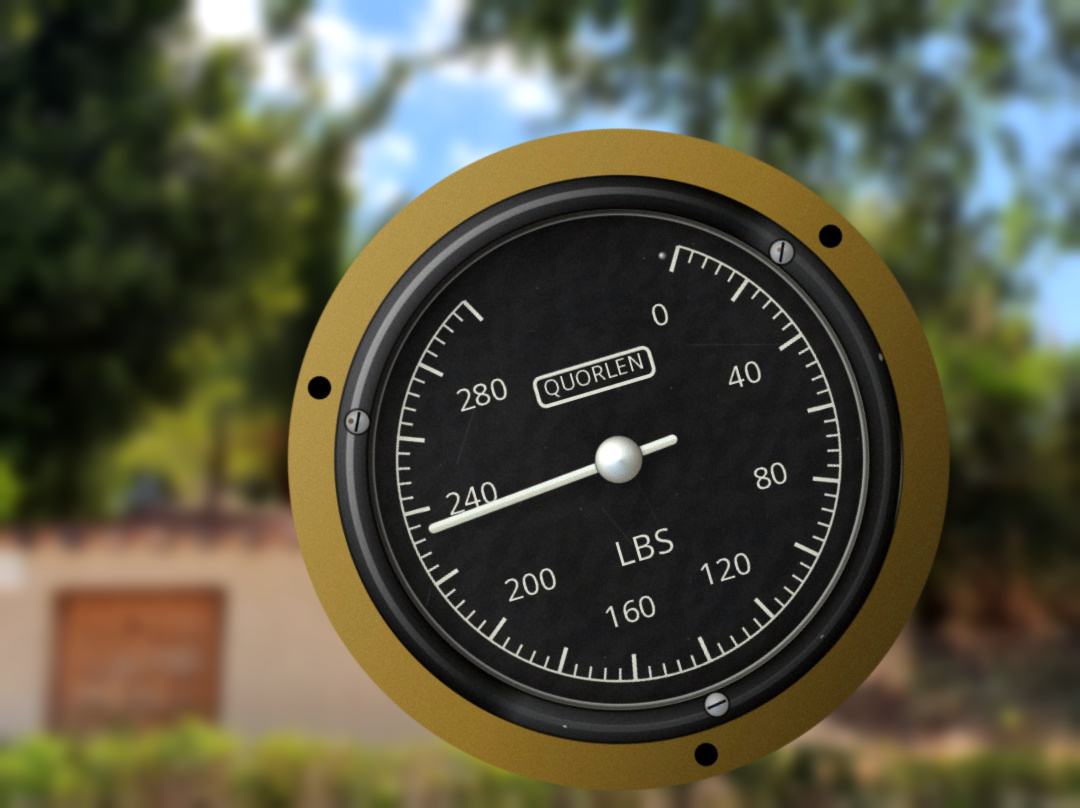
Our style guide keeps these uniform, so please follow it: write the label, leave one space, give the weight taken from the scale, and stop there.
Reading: 234 lb
